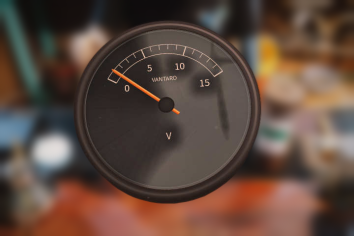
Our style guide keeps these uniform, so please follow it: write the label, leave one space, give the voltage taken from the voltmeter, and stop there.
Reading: 1 V
